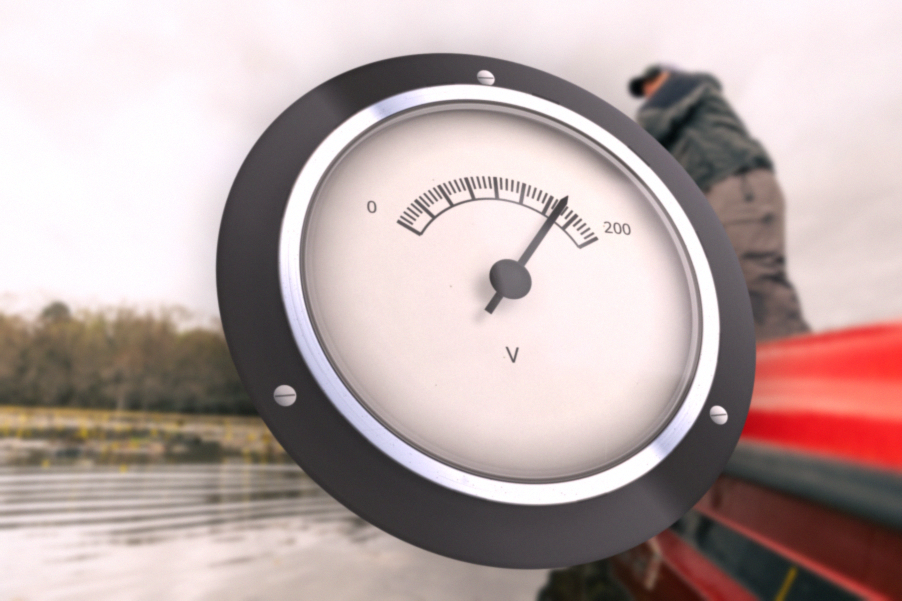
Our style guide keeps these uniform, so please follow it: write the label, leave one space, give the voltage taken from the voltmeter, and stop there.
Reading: 160 V
